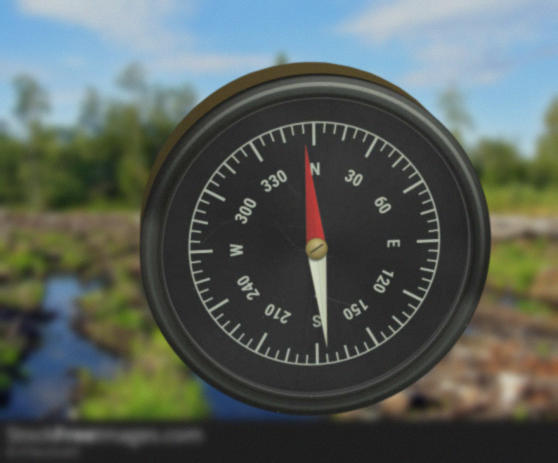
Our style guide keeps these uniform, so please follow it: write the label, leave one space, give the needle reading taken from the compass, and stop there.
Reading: 355 °
